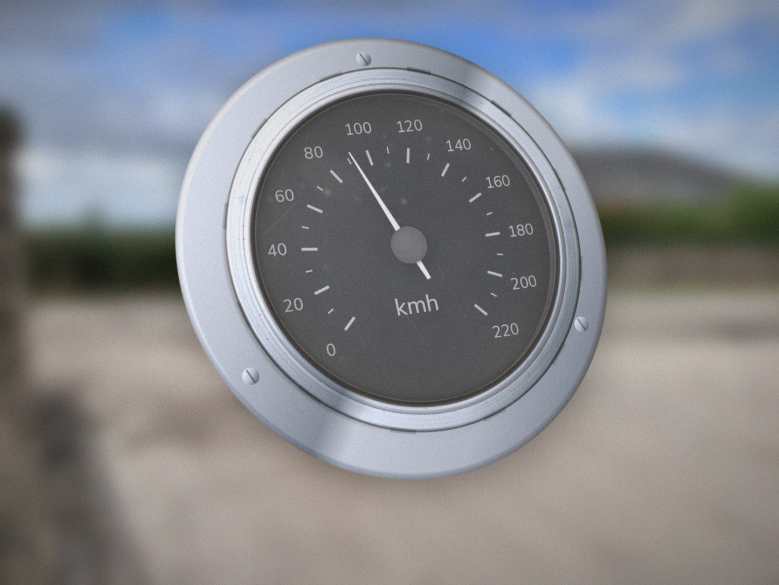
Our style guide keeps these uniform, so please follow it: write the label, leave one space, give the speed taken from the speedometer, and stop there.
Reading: 90 km/h
